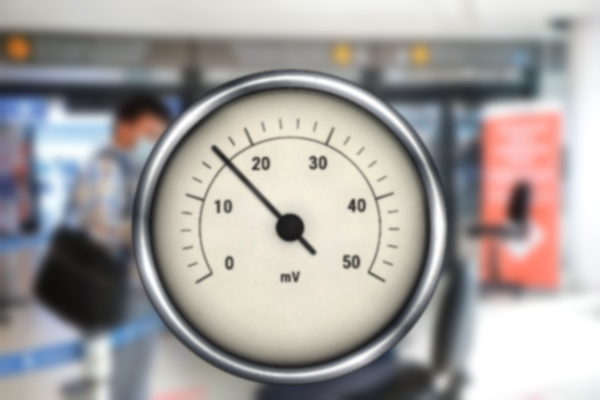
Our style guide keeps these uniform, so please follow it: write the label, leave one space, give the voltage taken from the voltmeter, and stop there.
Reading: 16 mV
